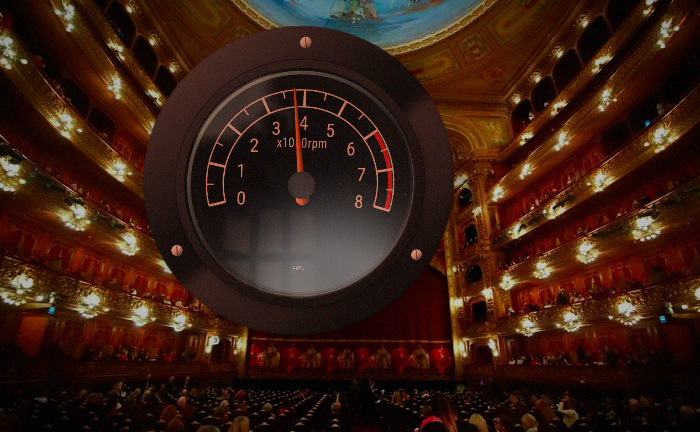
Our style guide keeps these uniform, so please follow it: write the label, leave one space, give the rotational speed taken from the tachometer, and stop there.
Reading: 3750 rpm
